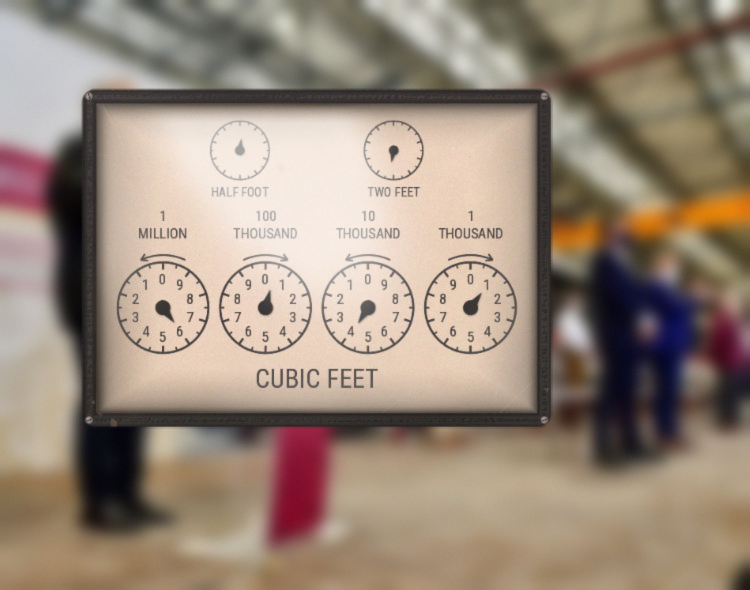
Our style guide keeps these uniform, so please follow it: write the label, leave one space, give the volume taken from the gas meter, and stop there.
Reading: 604100 ft³
